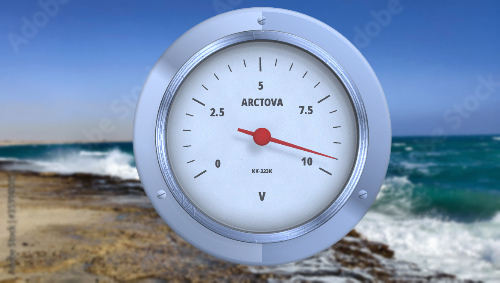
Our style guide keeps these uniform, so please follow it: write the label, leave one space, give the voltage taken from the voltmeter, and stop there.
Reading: 9.5 V
